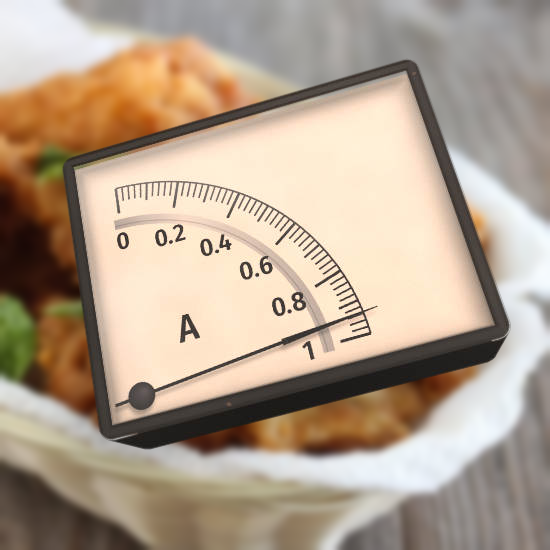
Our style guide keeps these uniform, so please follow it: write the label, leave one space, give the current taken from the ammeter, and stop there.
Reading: 0.94 A
